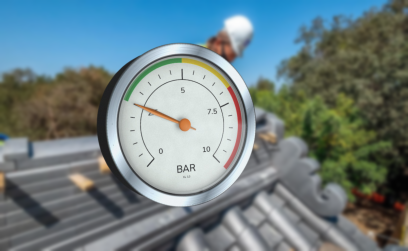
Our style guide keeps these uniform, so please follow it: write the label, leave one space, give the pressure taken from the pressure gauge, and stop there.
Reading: 2.5 bar
